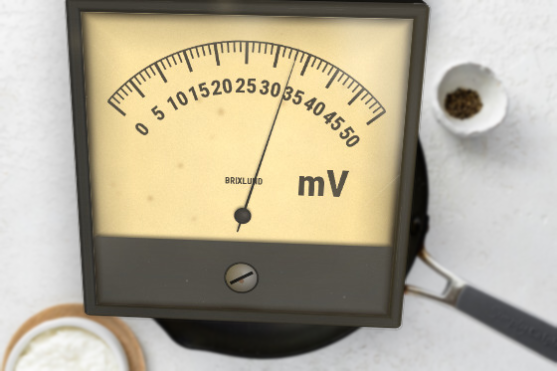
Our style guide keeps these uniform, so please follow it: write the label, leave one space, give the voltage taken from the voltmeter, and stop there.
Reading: 33 mV
